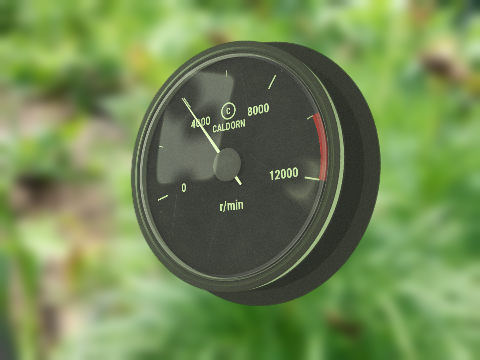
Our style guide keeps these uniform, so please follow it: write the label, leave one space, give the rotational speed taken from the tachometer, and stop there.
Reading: 4000 rpm
